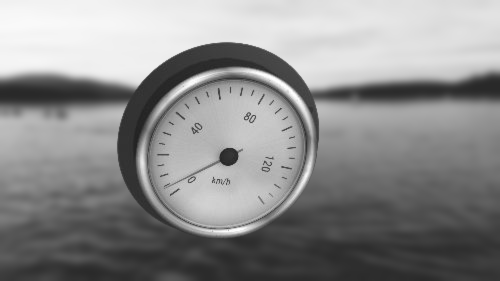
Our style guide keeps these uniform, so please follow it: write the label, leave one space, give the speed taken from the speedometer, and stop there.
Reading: 5 km/h
